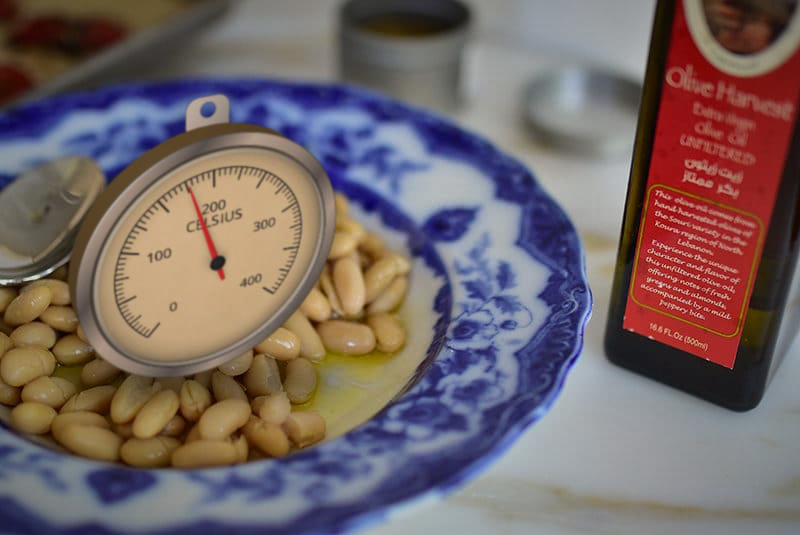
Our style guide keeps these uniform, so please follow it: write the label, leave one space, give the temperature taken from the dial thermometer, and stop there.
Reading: 175 °C
